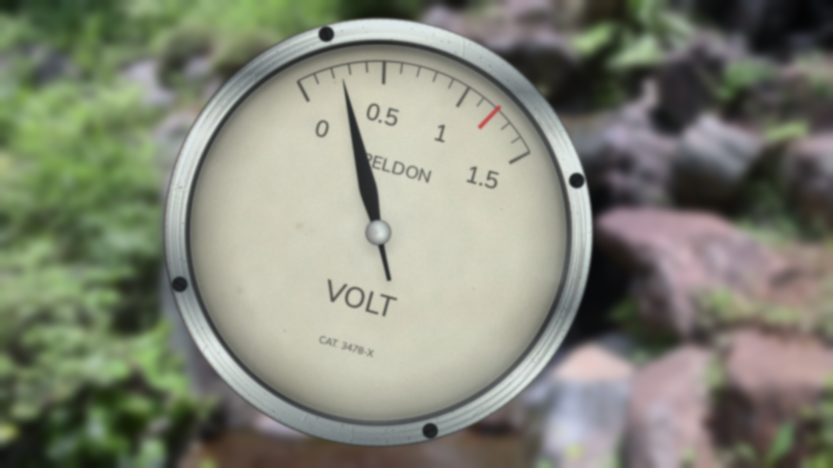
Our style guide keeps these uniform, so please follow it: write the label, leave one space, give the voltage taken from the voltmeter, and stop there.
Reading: 0.25 V
